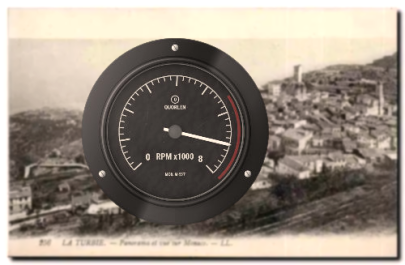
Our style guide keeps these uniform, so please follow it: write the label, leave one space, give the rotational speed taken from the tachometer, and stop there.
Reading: 7000 rpm
